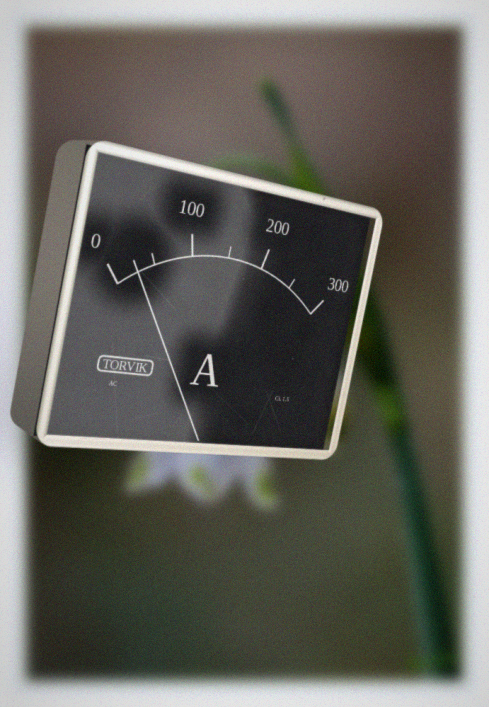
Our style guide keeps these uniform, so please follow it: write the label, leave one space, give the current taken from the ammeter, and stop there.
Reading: 25 A
